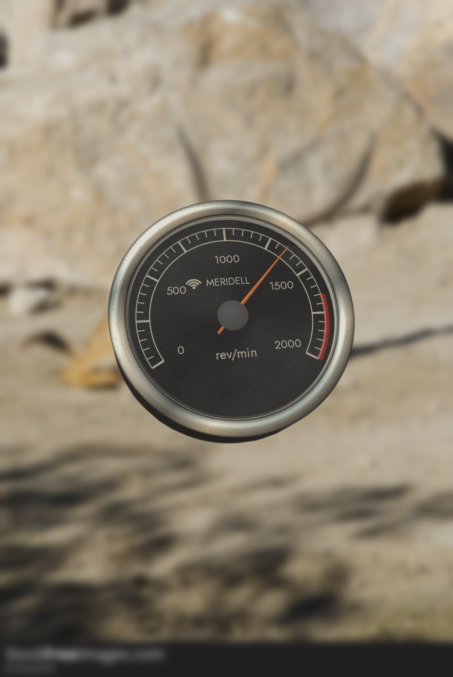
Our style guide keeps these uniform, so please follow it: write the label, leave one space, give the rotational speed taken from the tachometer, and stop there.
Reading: 1350 rpm
